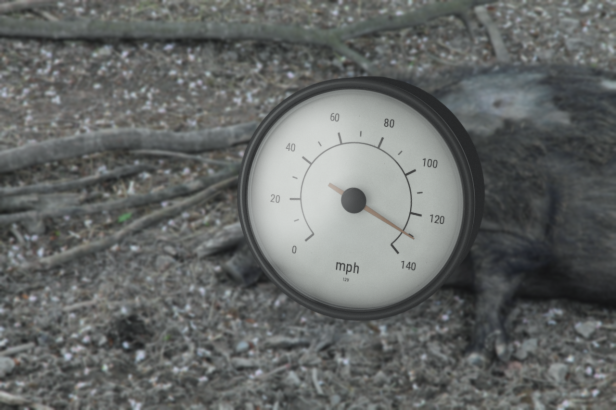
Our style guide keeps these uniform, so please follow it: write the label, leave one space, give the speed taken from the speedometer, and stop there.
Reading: 130 mph
